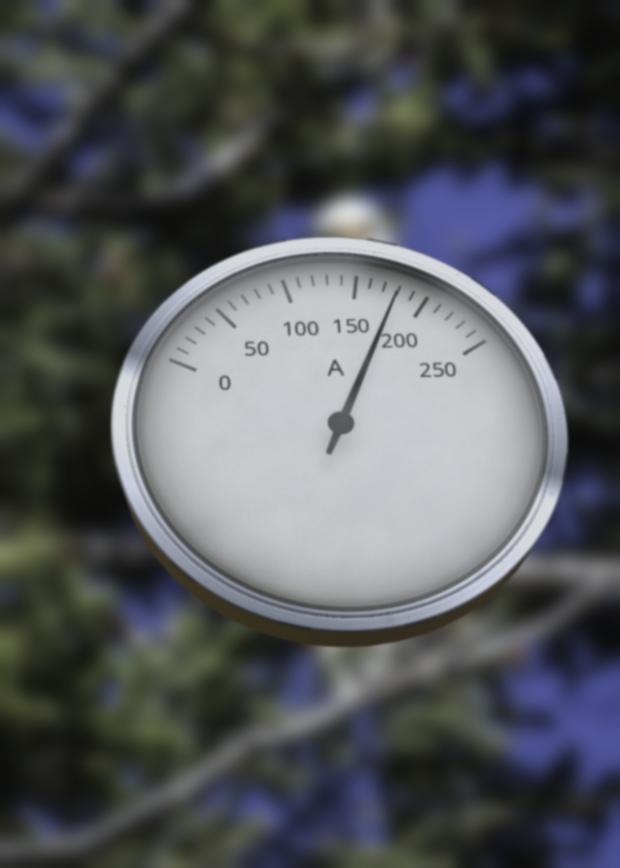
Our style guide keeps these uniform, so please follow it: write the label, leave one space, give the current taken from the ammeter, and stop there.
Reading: 180 A
